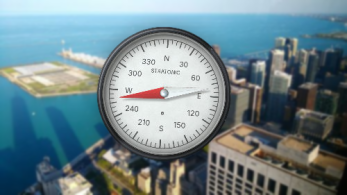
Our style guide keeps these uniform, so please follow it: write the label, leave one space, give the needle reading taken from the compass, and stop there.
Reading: 260 °
